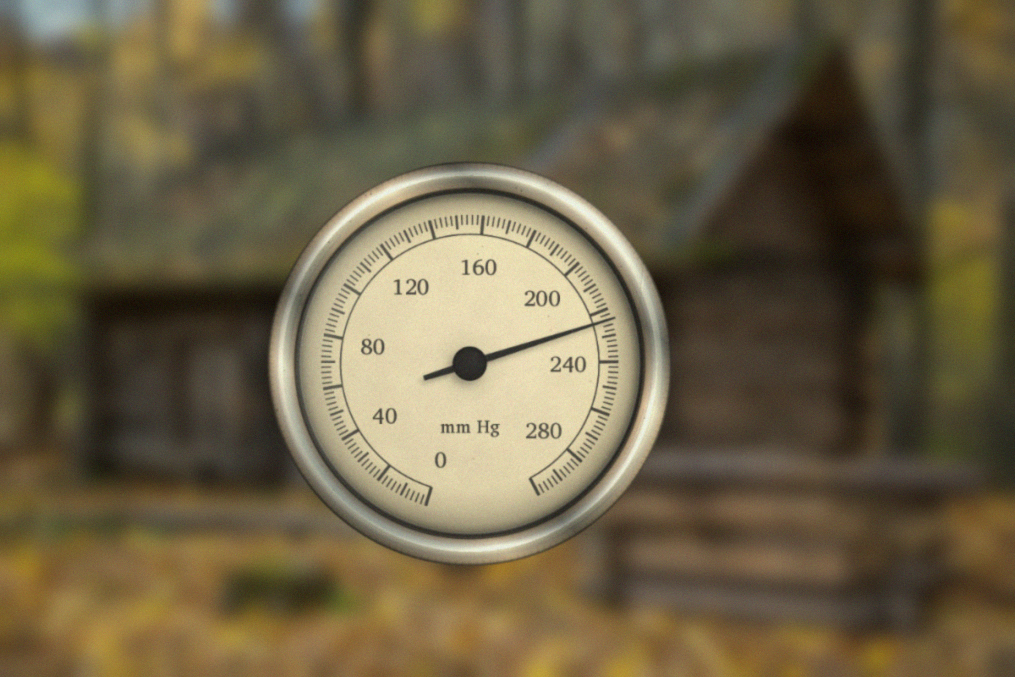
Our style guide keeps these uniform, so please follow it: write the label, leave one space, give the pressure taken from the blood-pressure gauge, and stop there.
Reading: 224 mmHg
